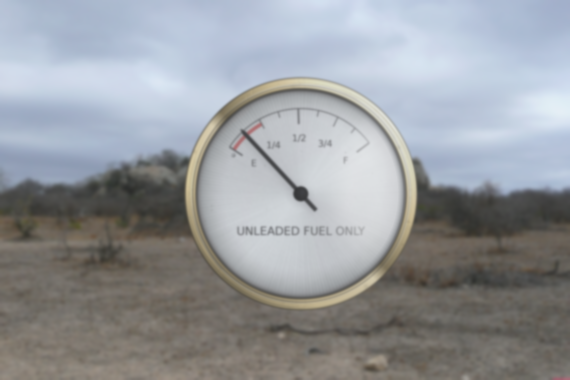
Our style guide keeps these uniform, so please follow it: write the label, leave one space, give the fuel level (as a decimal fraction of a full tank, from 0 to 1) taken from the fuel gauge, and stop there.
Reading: 0.125
